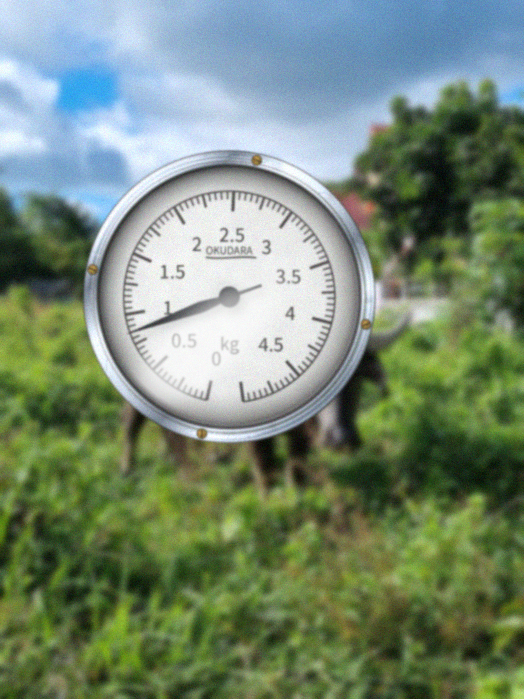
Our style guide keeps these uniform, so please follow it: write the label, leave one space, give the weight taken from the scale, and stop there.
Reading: 0.85 kg
